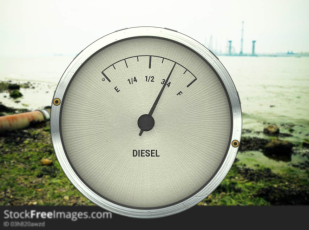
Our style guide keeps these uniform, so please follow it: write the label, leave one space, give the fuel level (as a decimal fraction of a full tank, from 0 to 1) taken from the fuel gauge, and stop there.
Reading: 0.75
